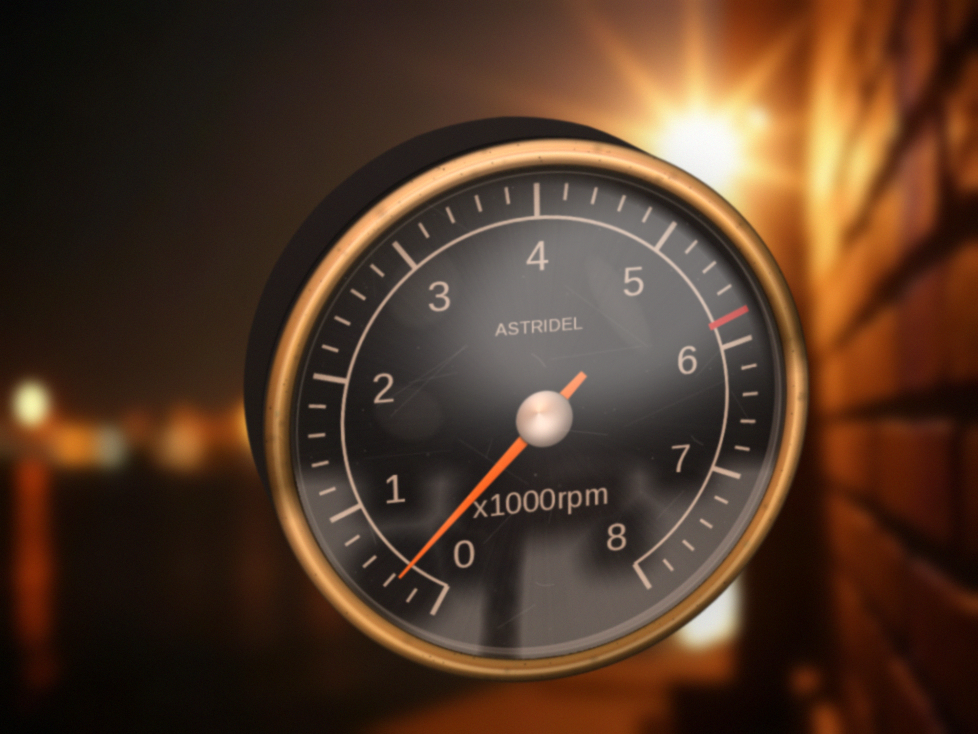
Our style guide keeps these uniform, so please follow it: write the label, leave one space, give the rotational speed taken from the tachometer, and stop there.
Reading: 400 rpm
